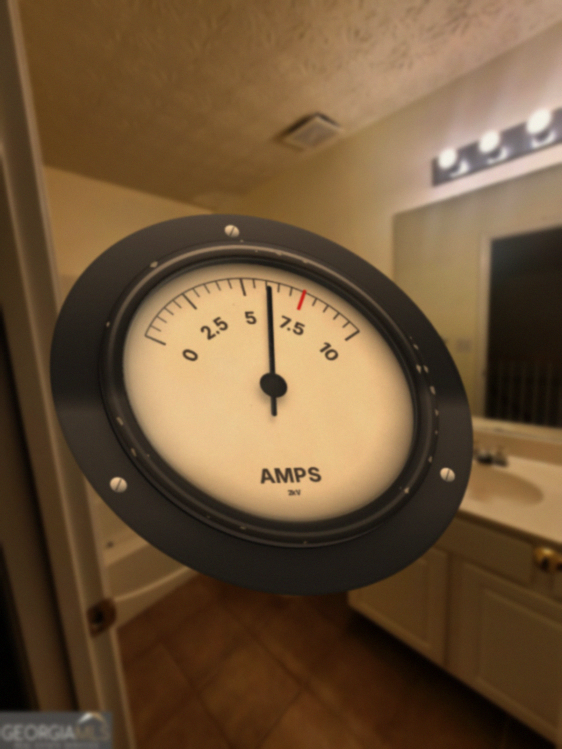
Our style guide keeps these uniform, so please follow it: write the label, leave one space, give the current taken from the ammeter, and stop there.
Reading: 6 A
